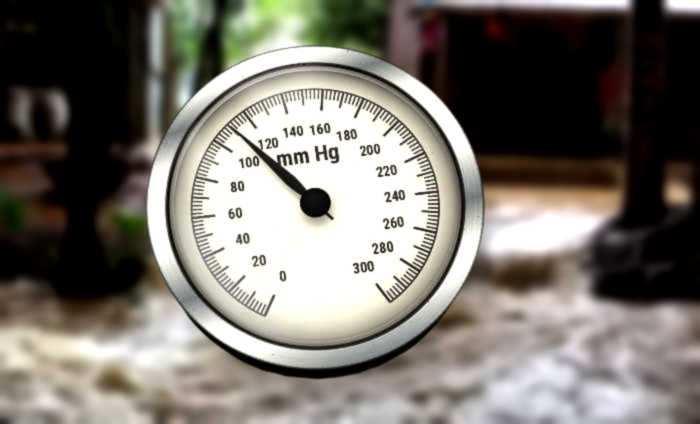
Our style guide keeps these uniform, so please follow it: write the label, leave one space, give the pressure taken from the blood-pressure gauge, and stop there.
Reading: 110 mmHg
